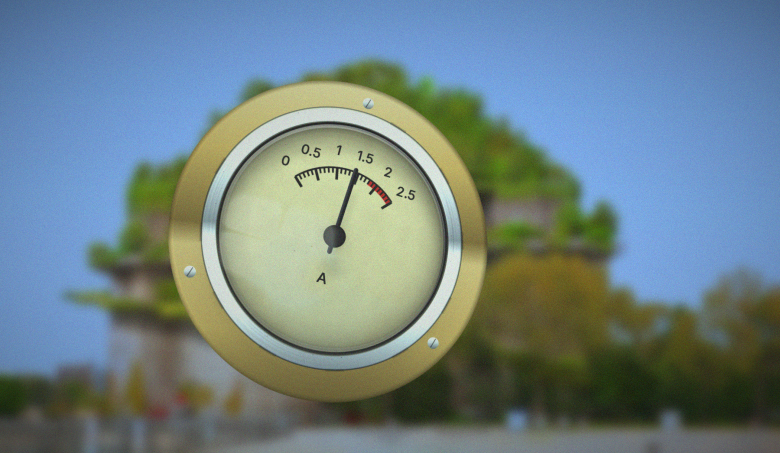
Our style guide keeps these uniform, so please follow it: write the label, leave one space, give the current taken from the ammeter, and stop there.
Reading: 1.4 A
